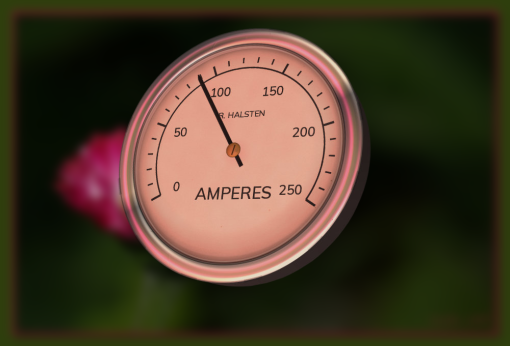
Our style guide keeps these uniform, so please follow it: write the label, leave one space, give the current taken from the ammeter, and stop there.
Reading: 90 A
